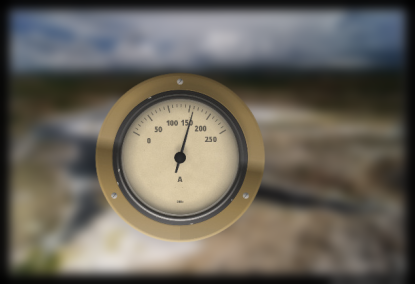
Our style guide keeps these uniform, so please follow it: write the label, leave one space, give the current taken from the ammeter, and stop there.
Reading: 160 A
